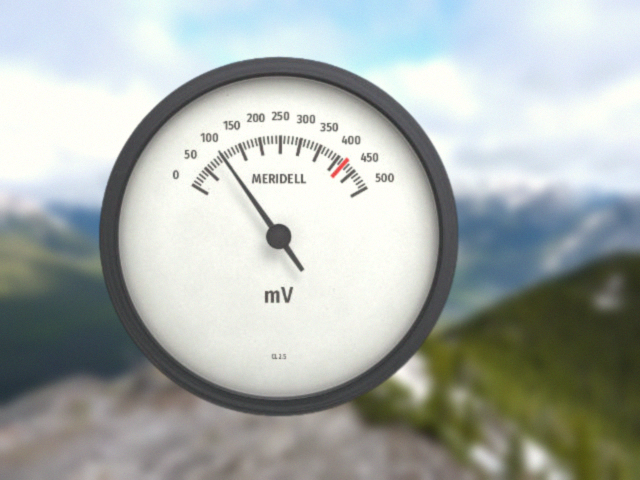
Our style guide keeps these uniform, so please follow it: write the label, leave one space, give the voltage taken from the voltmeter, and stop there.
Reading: 100 mV
